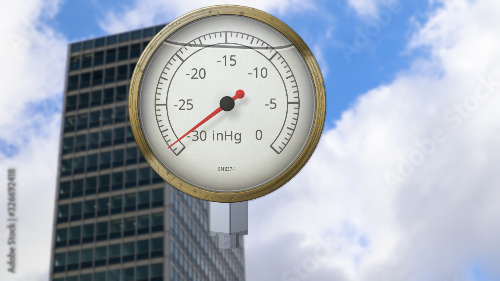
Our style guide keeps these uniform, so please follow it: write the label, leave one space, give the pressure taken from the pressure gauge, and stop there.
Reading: -29 inHg
